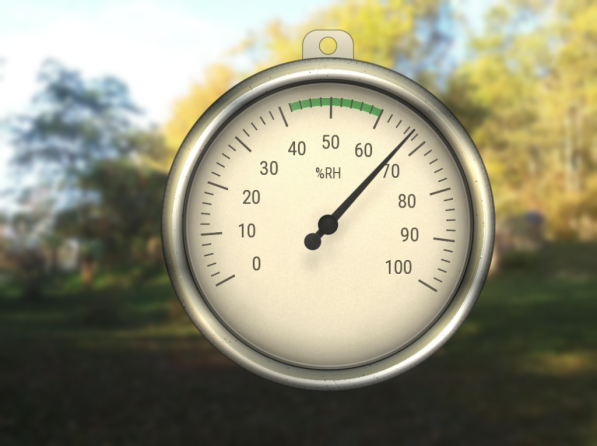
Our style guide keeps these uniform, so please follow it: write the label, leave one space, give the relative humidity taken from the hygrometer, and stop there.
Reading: 67 %
